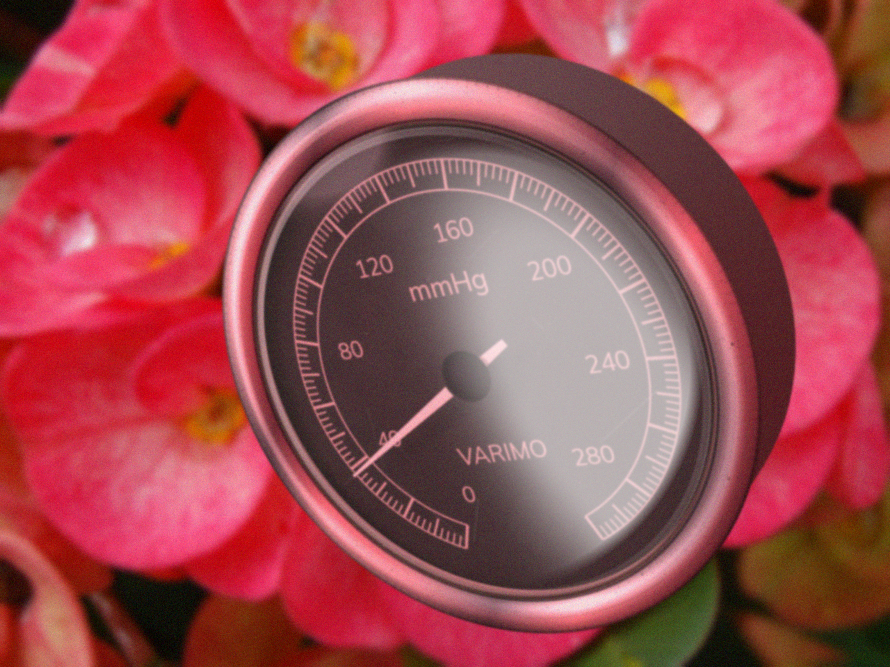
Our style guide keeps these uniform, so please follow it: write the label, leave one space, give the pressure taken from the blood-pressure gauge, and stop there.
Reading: 38 mmHg
